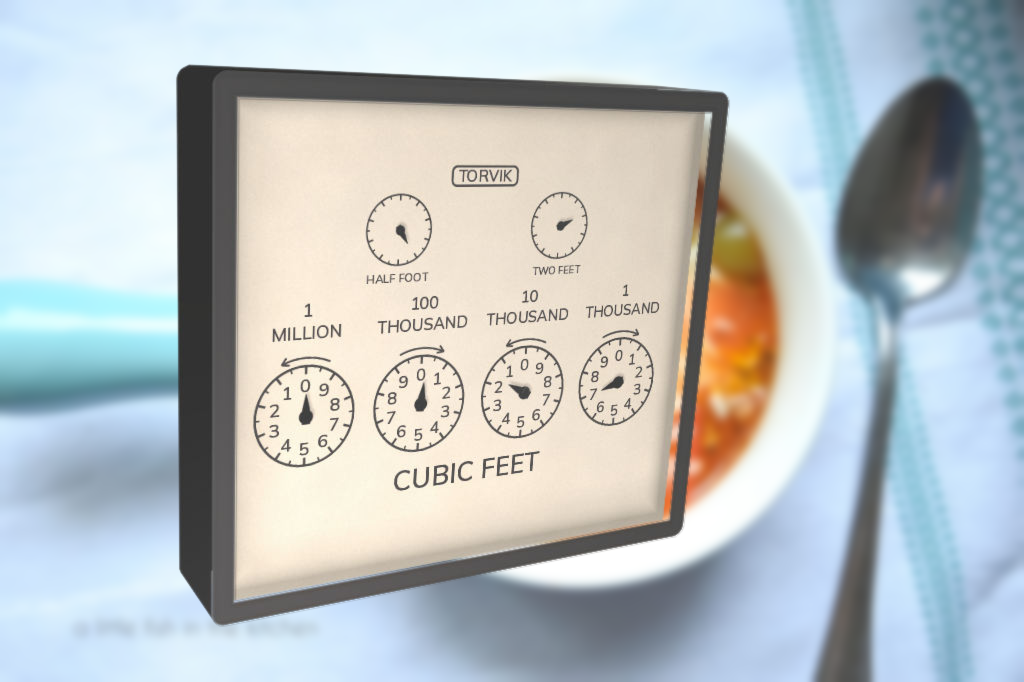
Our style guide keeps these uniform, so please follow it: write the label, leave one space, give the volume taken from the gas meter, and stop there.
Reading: 1700 ft³
